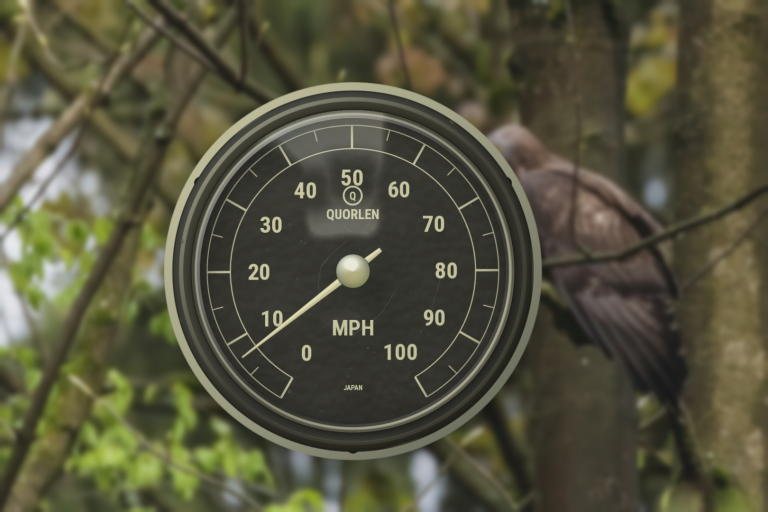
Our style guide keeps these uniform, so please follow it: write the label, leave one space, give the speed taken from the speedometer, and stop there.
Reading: 7.5 mph
